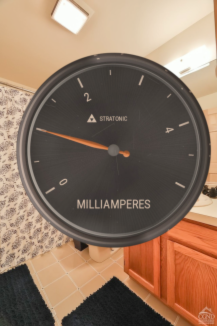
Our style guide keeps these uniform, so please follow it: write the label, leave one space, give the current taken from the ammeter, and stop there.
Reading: 1 mA
